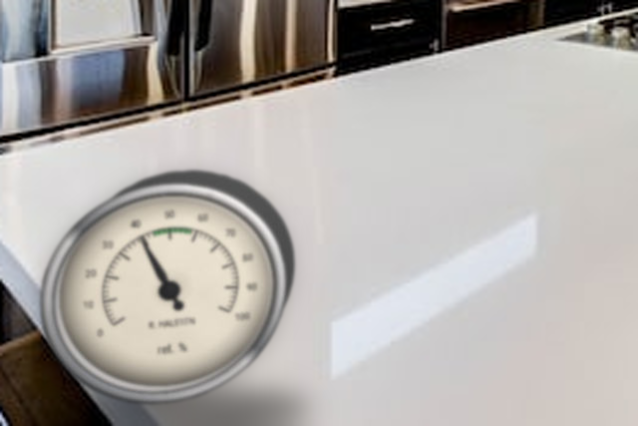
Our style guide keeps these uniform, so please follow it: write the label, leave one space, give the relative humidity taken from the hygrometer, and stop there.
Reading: 40 %
